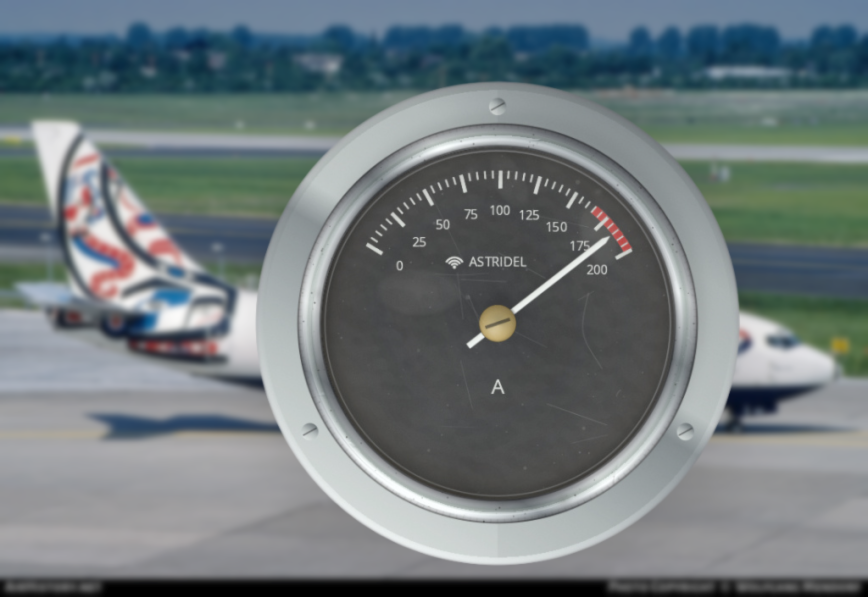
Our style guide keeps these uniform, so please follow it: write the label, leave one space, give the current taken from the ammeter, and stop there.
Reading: 185 A
